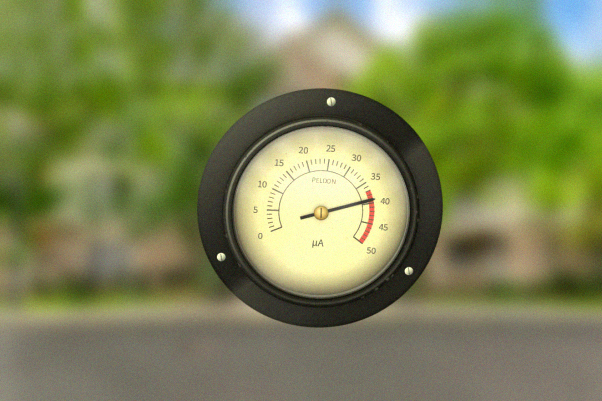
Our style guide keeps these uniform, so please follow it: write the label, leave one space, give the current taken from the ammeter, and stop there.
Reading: 39 µA
